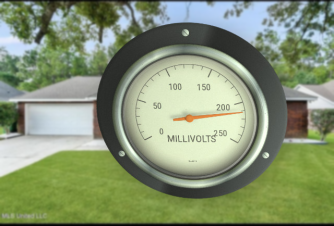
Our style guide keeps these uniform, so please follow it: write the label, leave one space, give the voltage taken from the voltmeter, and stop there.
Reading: 210 mV
